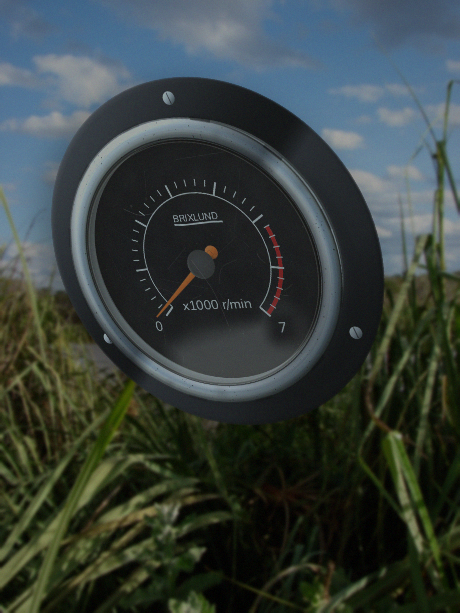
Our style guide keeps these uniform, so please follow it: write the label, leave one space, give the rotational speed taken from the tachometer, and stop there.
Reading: 100 rpm
